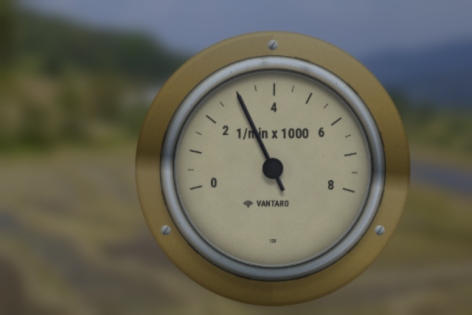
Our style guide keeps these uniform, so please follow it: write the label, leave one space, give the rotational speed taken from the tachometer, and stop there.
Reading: 3000 rpm
